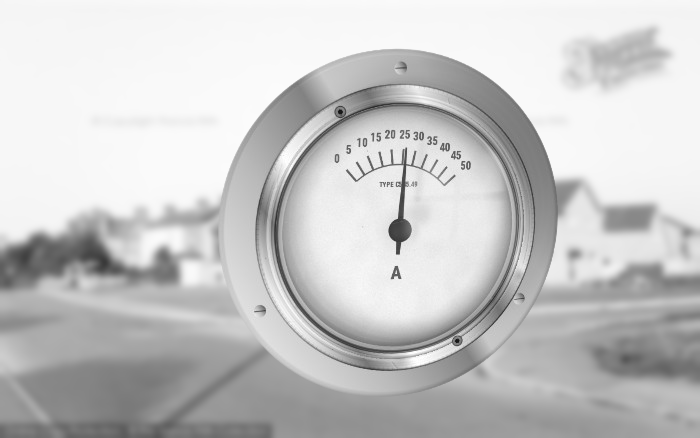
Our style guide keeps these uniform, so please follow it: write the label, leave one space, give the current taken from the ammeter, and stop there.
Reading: 25 A
